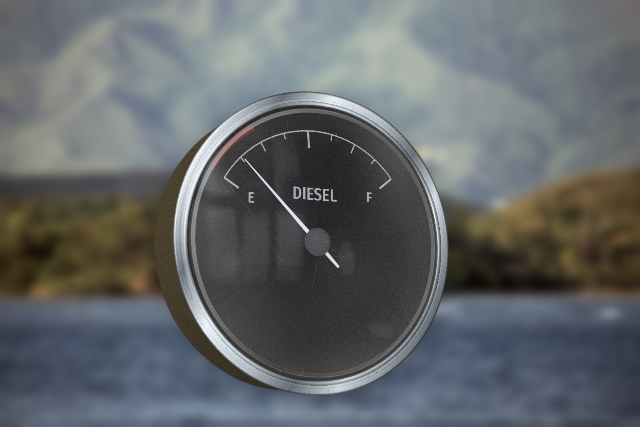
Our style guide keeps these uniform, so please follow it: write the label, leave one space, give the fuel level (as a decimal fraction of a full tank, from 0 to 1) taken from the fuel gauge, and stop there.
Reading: 0.125
